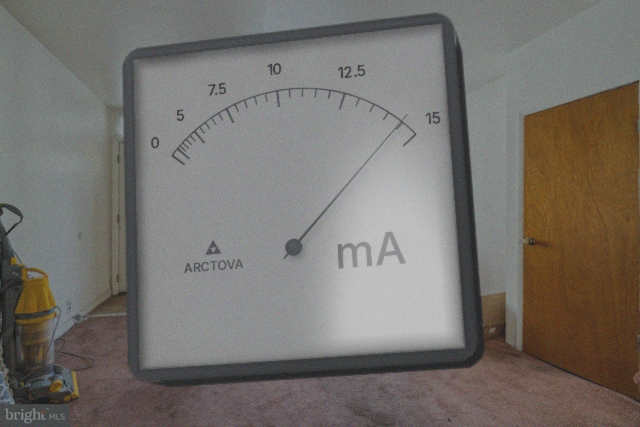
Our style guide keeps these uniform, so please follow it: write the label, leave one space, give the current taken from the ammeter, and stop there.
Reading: 14.5 mA
